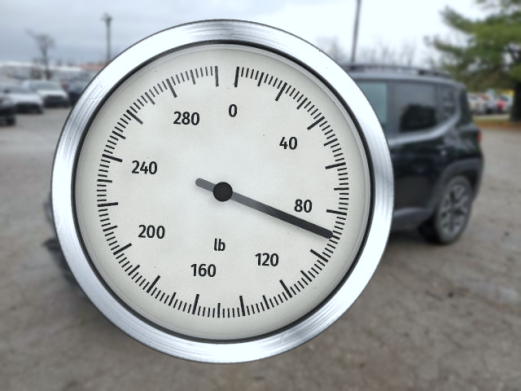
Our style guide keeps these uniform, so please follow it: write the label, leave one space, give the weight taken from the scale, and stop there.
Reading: 90 lb
